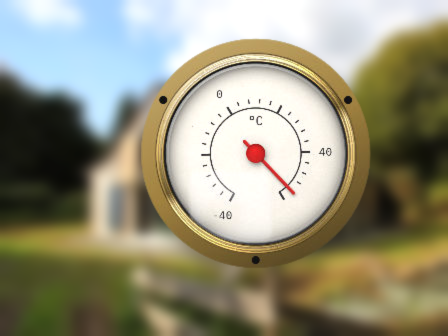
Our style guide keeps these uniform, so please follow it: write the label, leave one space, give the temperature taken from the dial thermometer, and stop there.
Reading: 56 °C
